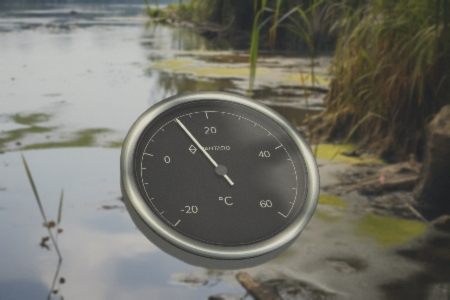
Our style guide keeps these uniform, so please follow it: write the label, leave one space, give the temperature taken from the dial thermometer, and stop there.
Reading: 12 °C
